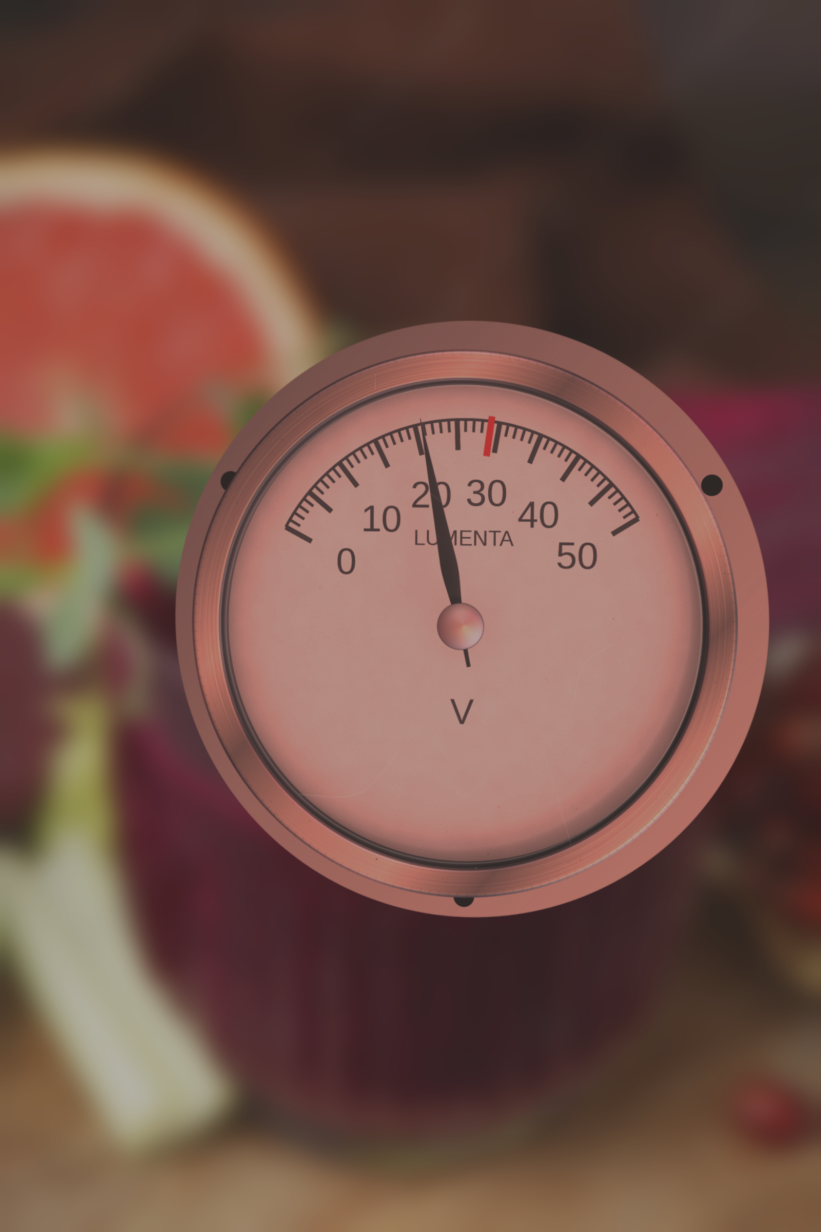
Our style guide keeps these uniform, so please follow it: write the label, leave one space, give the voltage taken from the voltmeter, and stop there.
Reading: 21 V
